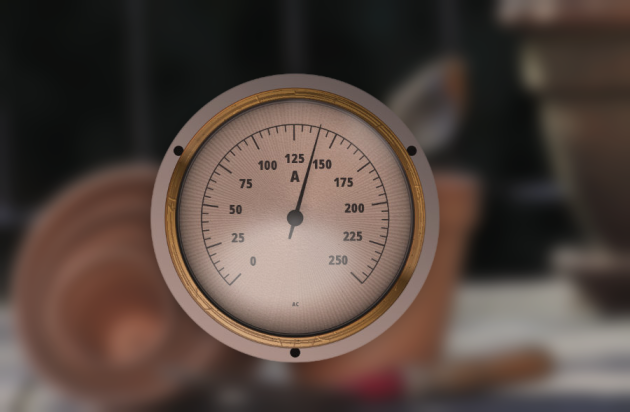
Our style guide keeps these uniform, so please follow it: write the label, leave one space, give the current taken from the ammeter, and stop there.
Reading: 140 A
